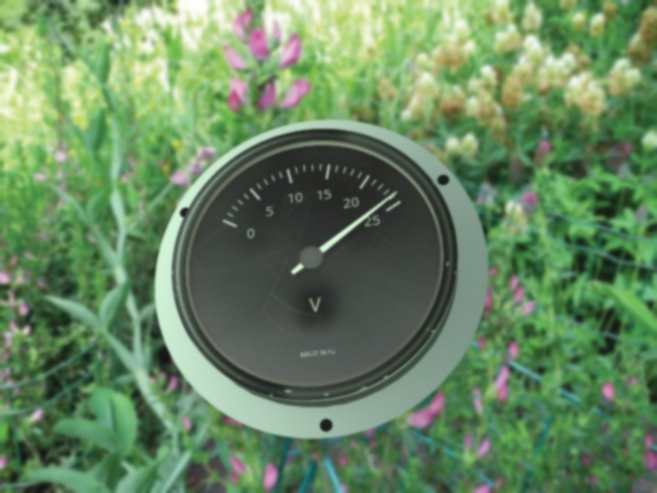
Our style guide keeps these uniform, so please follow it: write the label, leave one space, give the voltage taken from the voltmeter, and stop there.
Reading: 24 V
